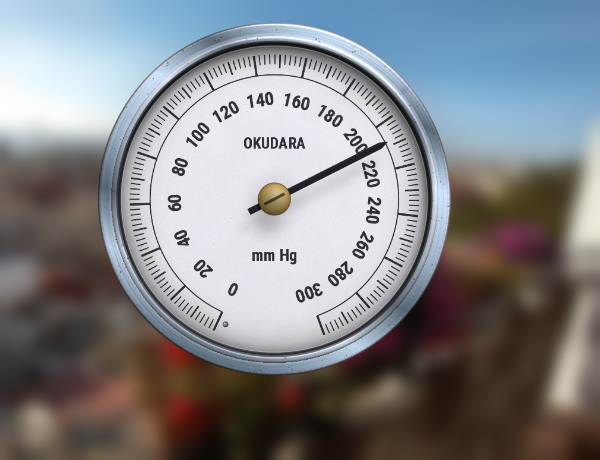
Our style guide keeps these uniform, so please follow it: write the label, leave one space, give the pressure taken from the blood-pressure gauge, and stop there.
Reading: 208 mmHg
